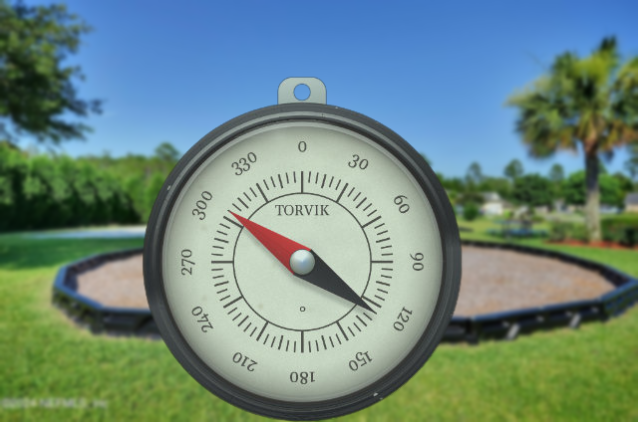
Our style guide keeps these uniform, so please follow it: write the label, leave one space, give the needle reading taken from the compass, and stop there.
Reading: 305 °
